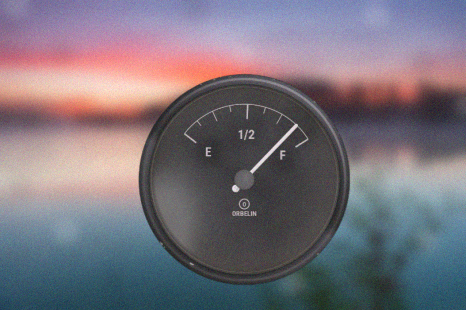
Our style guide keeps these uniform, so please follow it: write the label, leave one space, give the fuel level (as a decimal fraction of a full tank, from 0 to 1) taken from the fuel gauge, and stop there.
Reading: 0.875
